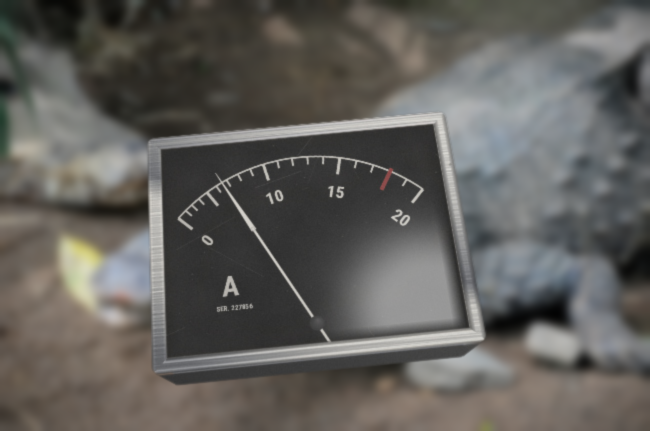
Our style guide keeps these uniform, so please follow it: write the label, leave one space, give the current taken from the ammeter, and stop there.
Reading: 6.5 A
